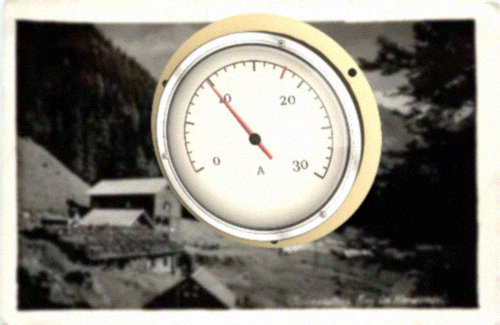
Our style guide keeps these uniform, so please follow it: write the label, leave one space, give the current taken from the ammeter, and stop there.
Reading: 10 A
